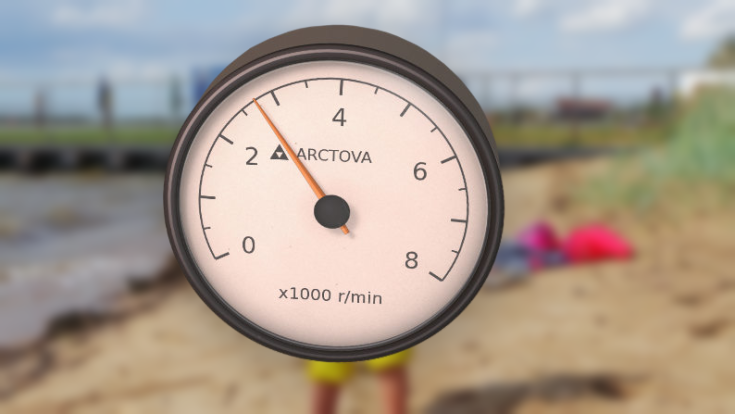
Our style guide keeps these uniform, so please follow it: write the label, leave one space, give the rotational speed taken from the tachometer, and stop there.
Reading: 2750 rpm
